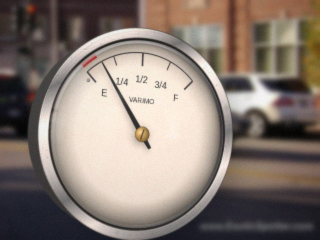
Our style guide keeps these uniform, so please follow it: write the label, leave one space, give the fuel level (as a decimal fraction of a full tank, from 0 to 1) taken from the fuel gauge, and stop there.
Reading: 0.125
